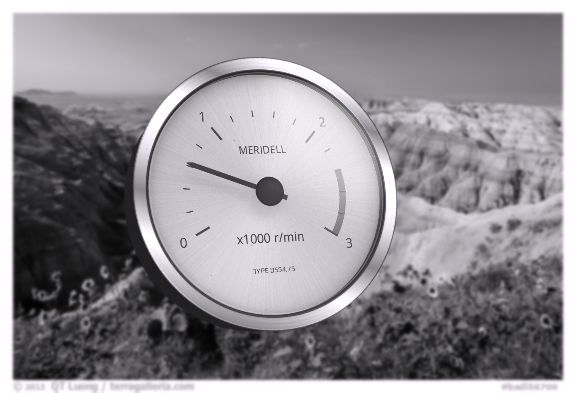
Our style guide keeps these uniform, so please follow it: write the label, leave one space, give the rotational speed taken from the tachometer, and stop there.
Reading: 600 rpm
